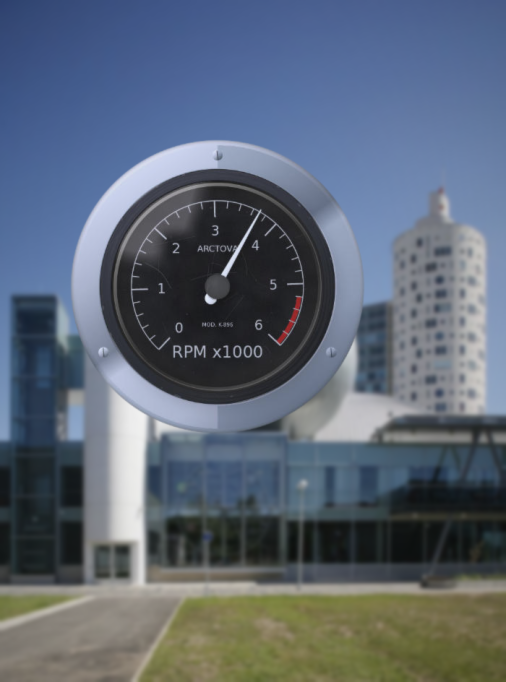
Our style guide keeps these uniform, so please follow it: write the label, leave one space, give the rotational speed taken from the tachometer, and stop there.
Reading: 3700 rpm
